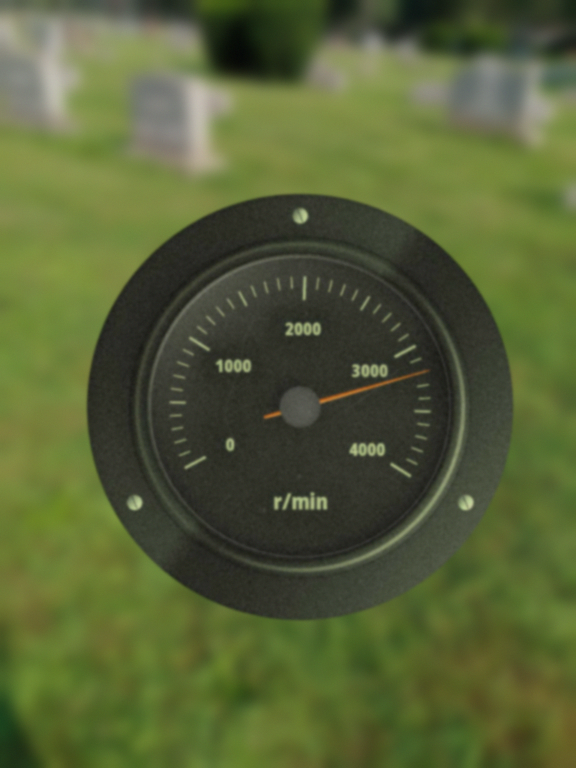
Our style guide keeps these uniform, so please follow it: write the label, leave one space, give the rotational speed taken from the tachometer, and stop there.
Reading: 3200 rpm
